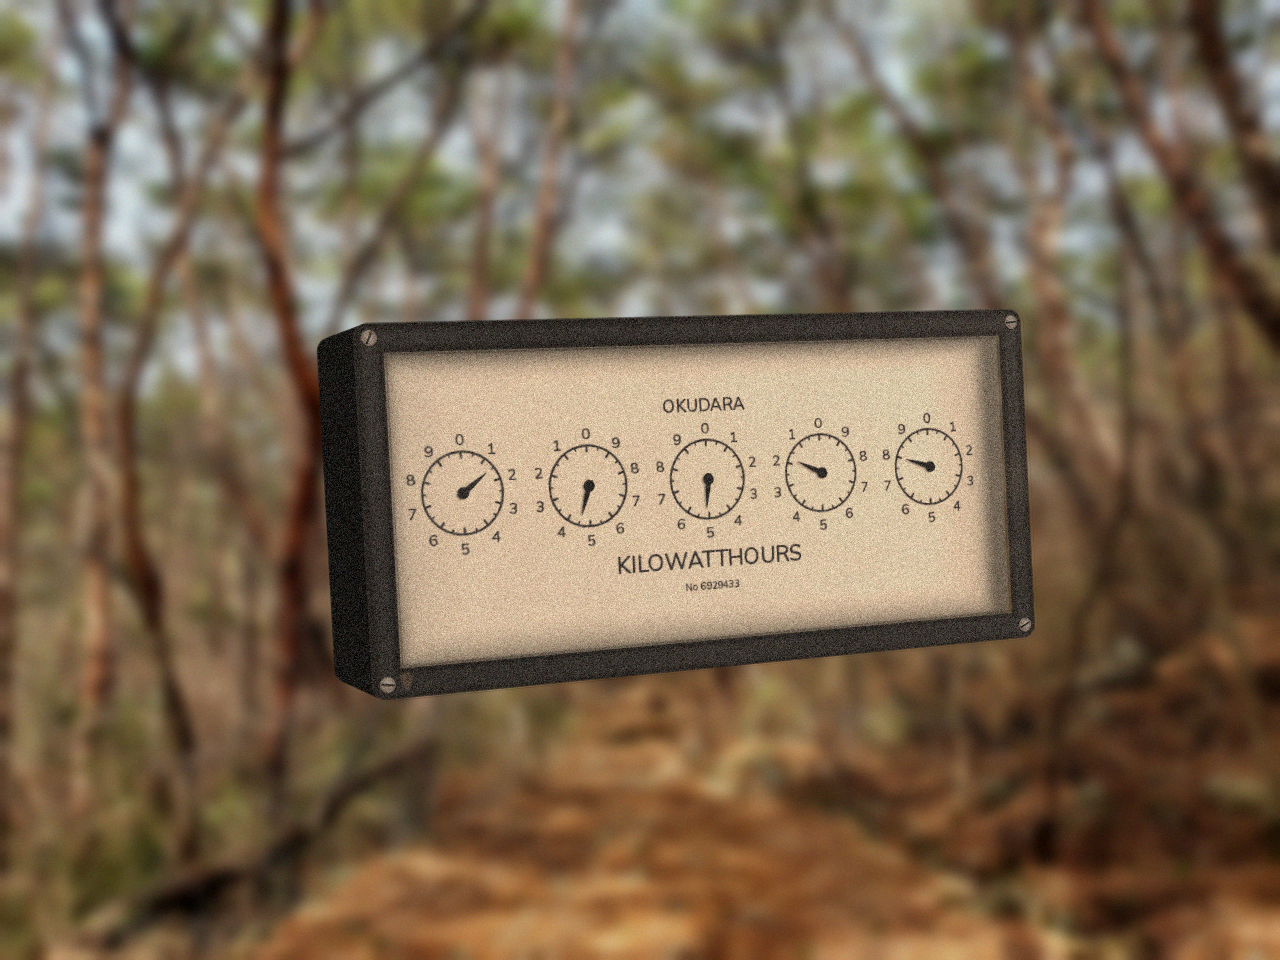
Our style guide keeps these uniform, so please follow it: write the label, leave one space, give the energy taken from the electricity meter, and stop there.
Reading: 14518 kWh
